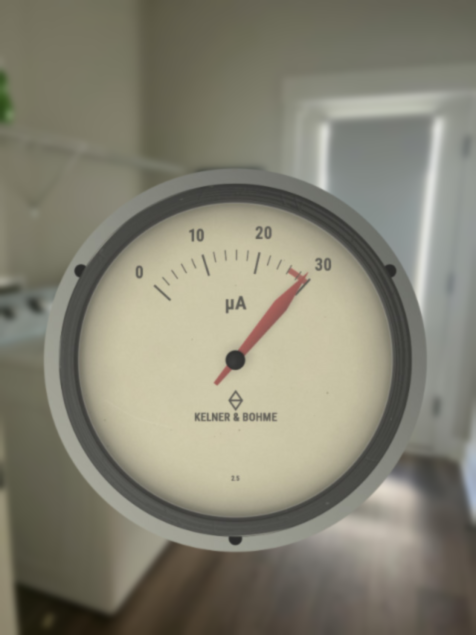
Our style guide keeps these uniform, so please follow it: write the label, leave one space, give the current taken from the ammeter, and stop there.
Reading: 29 µA
